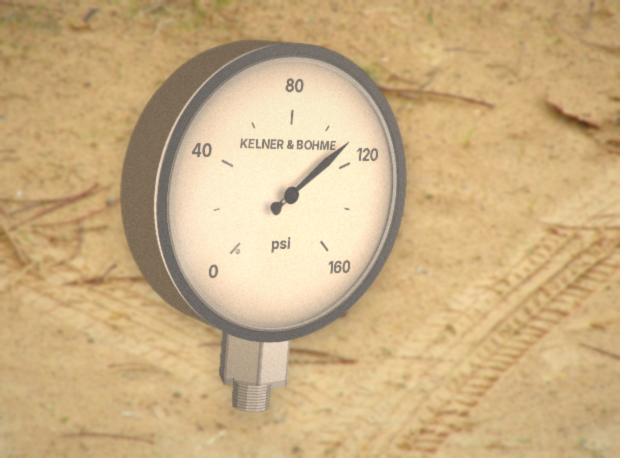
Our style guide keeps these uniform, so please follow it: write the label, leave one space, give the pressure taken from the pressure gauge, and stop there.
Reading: 110 psi
